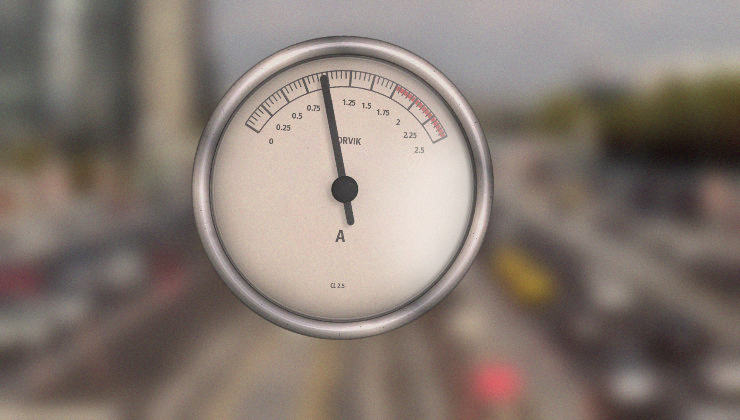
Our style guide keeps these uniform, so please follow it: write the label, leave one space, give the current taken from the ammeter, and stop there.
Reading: 0.95 A
